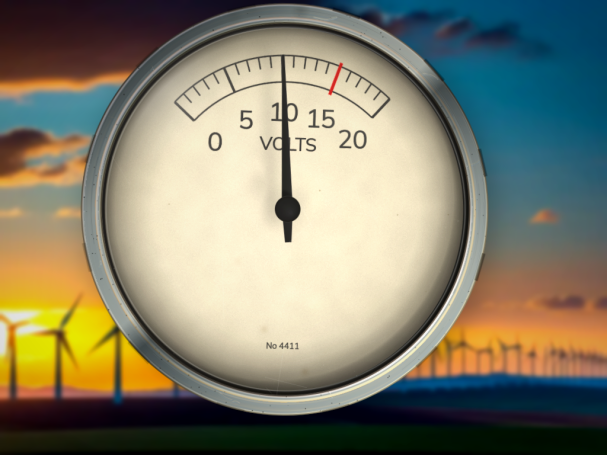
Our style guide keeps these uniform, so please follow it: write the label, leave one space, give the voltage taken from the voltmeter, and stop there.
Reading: 10 V
